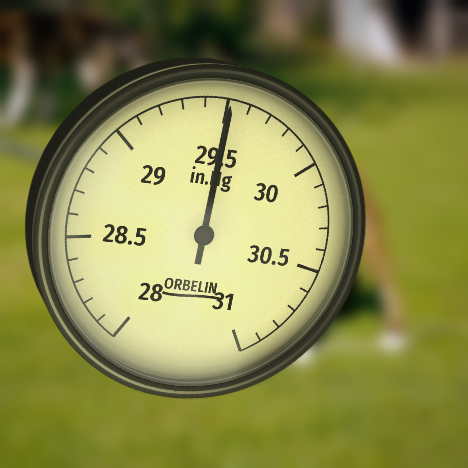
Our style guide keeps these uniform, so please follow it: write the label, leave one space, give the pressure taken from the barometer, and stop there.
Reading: 29.5 inHg
